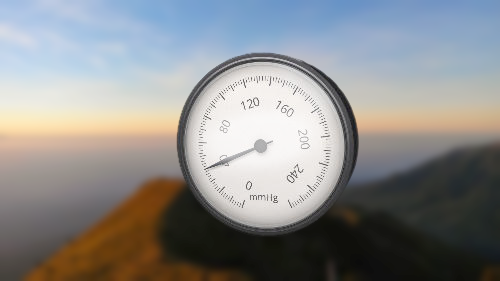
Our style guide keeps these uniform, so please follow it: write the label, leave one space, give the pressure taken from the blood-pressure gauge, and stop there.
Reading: 40 mmHg
